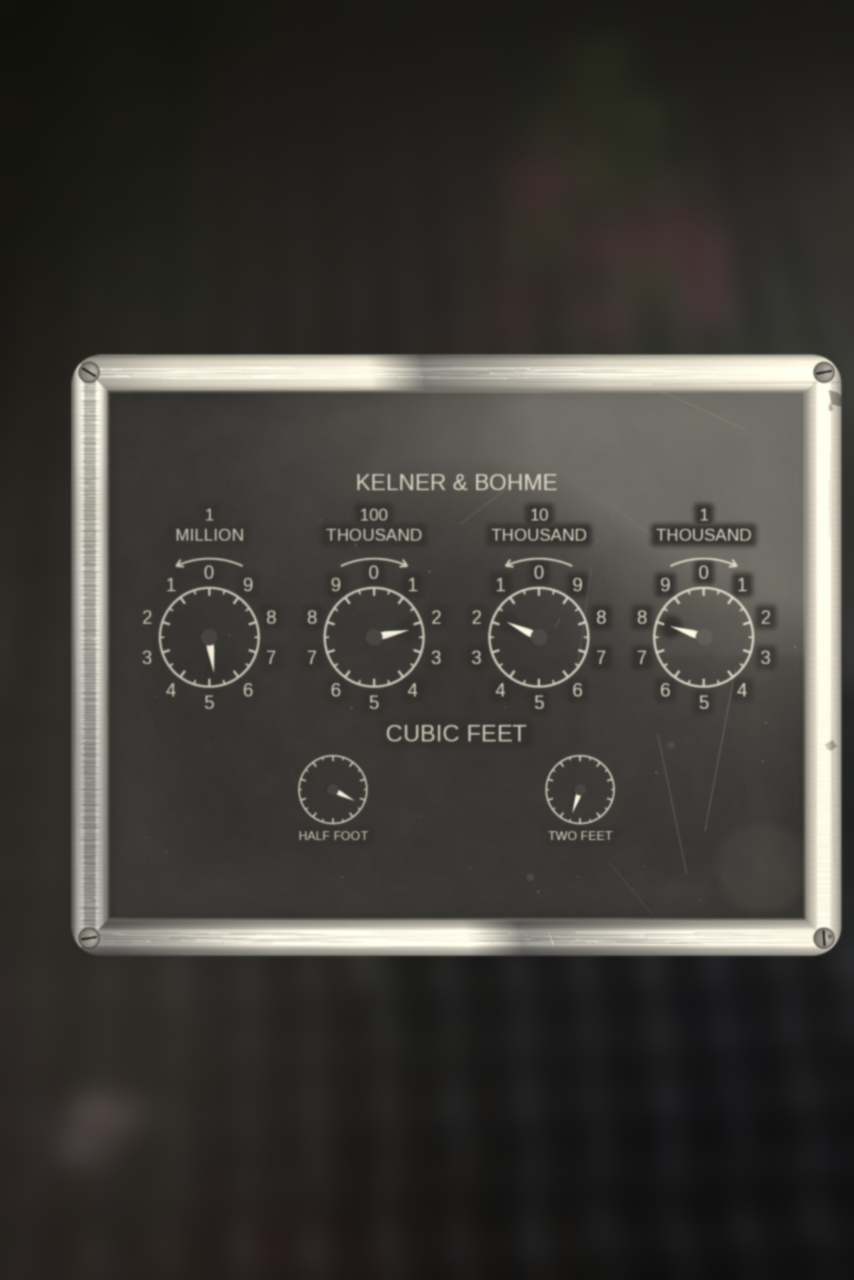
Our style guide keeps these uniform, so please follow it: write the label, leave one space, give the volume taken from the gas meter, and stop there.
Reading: 521800 ft³
